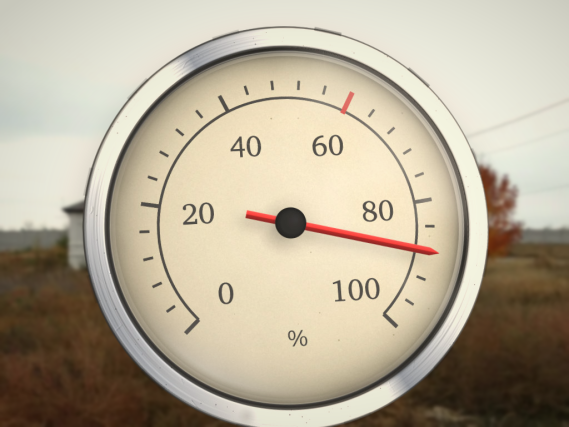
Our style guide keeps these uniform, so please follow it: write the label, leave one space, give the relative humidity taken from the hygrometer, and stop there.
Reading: 88 %
